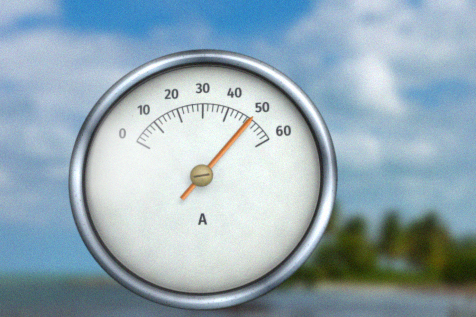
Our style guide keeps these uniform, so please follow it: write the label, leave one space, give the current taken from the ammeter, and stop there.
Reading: 50 A
